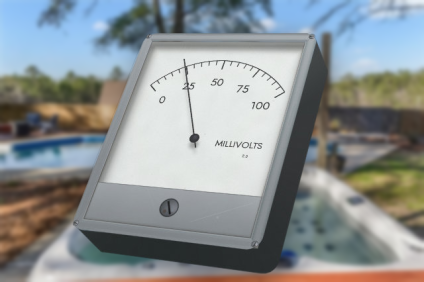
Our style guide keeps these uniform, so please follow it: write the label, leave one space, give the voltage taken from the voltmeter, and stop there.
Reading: 25 mV
